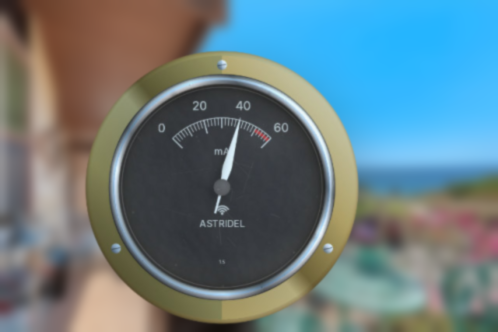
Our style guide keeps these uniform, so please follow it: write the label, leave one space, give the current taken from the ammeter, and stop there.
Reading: 40 mA
